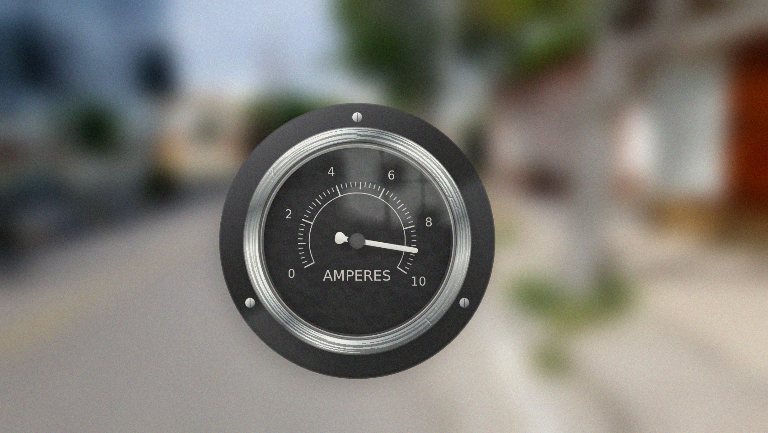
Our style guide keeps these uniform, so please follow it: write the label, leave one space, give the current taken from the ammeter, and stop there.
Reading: 9 A
